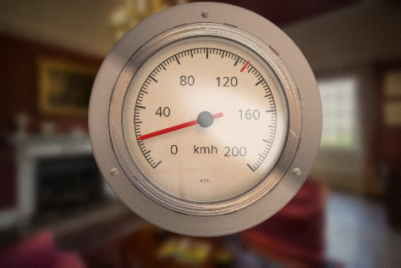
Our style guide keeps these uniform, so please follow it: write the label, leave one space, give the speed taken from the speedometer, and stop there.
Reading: 20 km/h
